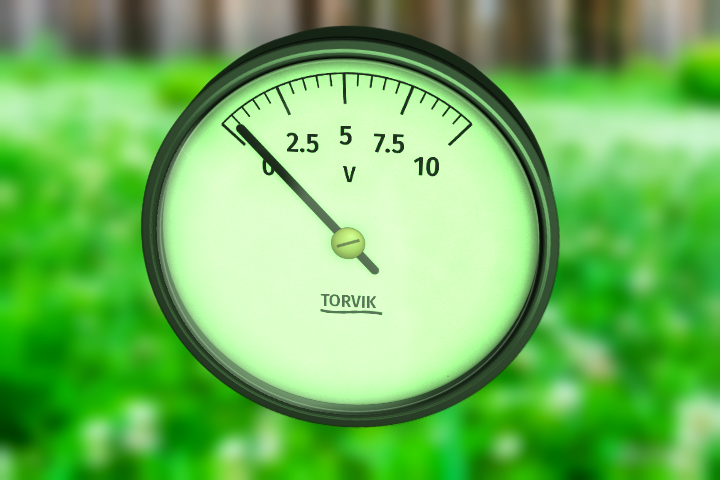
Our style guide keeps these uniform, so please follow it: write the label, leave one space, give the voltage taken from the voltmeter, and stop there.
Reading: 0.5 V
